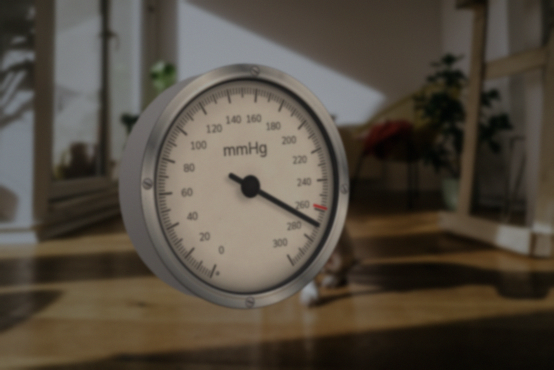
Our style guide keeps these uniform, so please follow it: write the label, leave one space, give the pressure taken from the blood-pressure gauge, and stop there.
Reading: 270 mmHg
